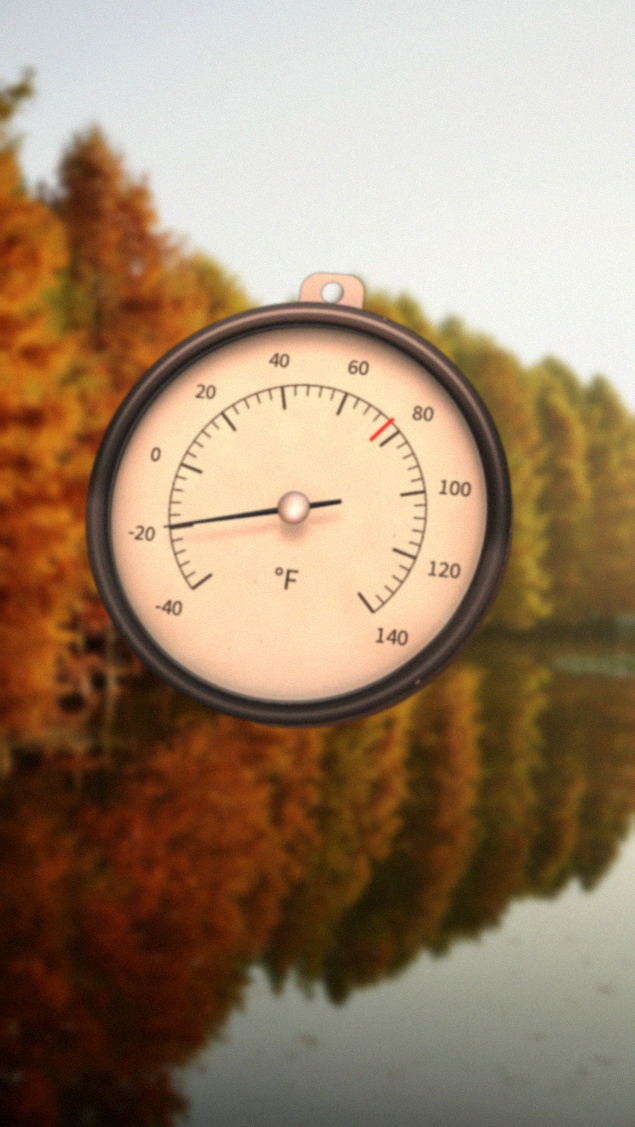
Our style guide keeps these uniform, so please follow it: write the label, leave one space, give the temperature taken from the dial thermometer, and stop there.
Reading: -20 °F
